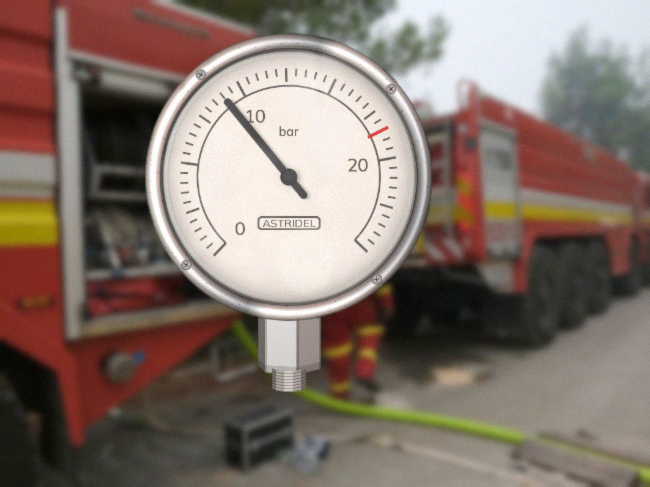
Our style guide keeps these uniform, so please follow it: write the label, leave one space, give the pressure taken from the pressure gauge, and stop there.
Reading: 9 bar
